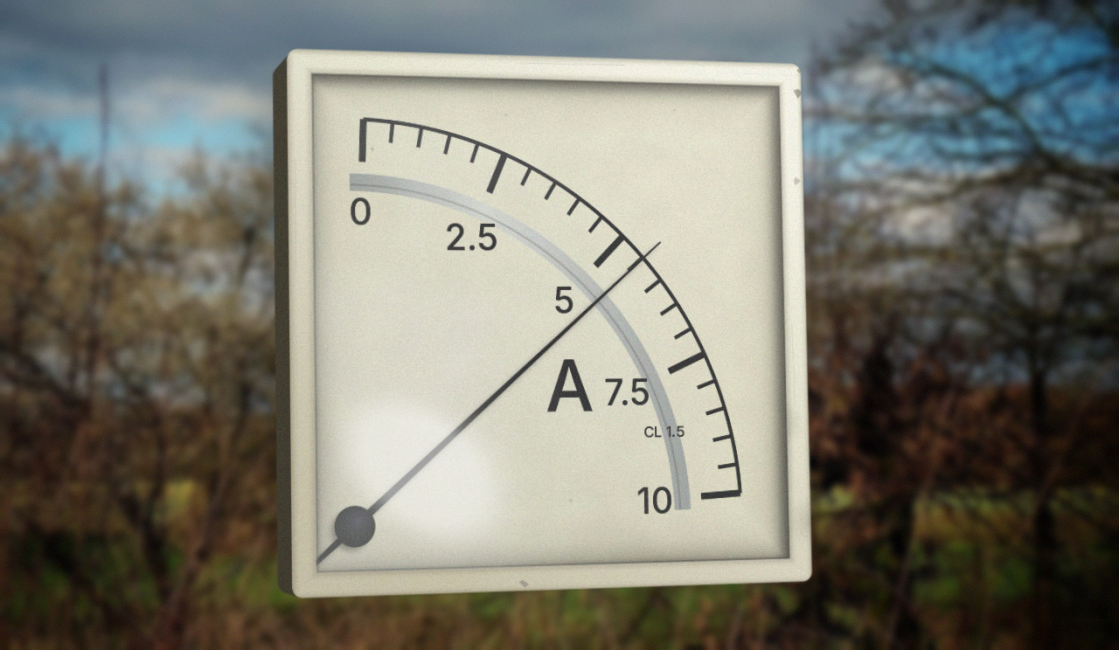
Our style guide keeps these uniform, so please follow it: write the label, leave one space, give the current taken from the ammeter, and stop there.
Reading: 5.5 A
